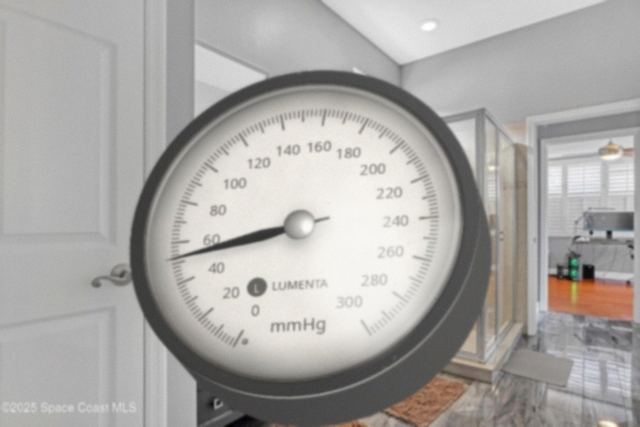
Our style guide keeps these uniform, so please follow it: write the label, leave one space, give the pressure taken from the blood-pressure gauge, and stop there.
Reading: 50 mmHg
